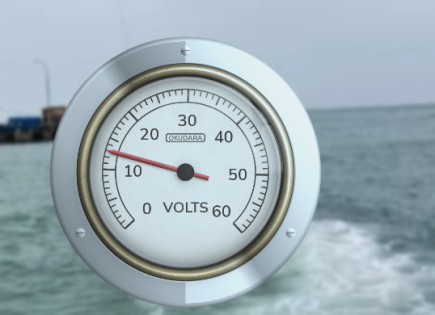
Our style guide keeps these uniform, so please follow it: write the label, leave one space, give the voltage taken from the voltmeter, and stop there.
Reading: 13 V
